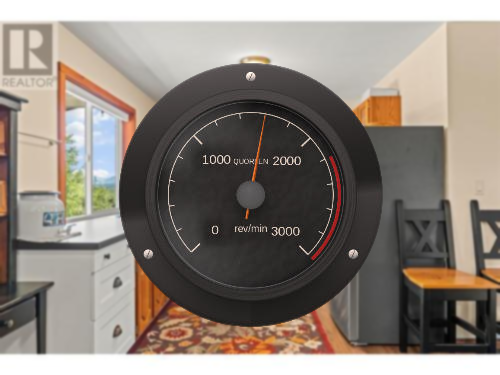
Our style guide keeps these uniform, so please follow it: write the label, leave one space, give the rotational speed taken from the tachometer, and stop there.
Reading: 1600 rpm
